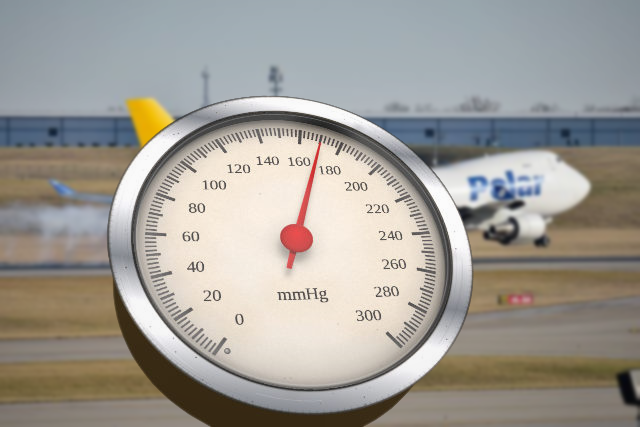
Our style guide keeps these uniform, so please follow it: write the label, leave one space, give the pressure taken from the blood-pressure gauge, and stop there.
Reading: 170 mmHg
